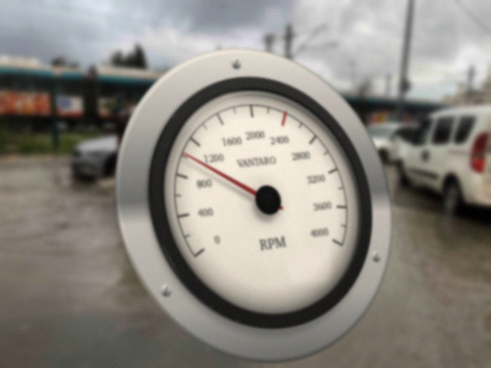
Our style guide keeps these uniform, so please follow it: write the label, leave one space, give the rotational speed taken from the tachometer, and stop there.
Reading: 1000 rpm
